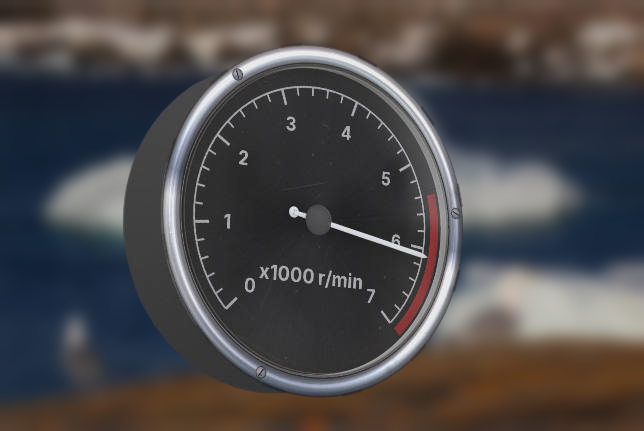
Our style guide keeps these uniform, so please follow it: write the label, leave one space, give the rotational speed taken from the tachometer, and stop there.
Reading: 6100 rpm
